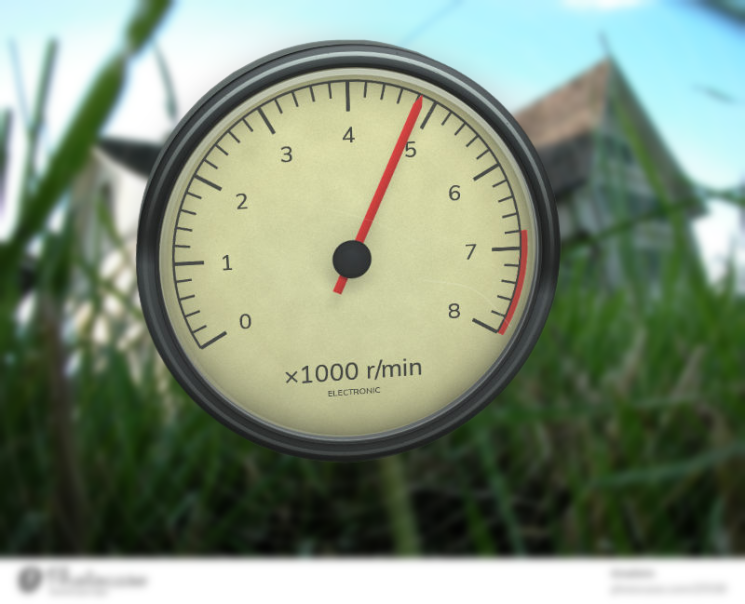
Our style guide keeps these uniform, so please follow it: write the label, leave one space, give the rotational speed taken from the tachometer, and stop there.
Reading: 4800 rpm
